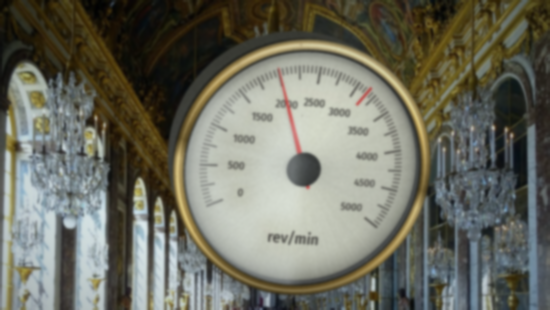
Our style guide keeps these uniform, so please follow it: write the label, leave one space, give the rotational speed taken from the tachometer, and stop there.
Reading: 2000 rpm
